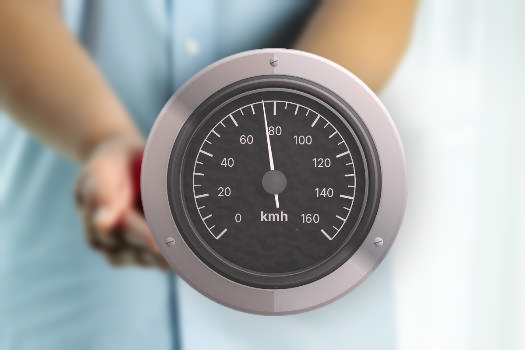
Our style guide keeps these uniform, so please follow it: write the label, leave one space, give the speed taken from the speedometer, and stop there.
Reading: 75 km/h
